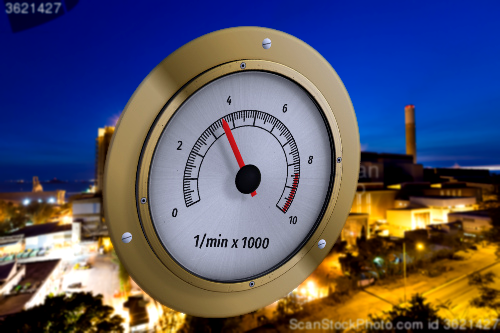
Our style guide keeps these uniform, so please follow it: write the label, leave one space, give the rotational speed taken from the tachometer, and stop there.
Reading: 3500 rpm
